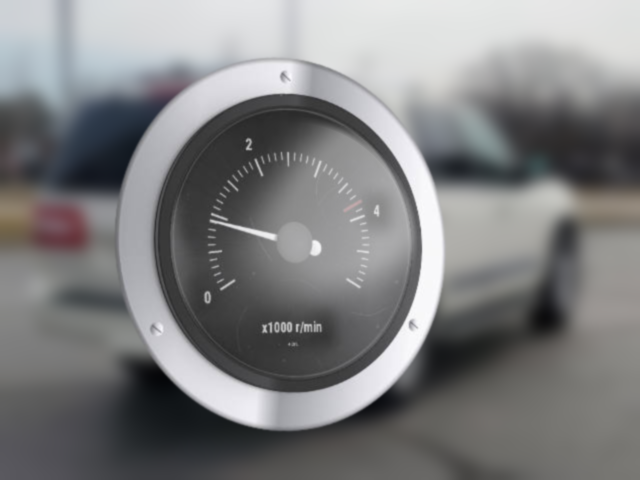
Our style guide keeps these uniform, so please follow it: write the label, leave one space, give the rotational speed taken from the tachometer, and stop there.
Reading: 900 rpm
